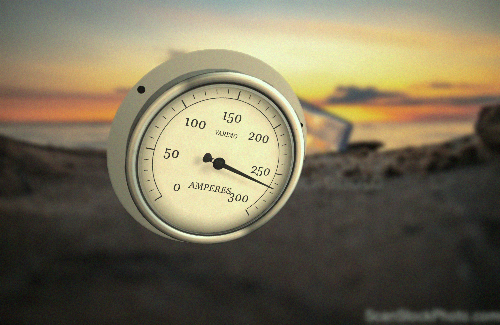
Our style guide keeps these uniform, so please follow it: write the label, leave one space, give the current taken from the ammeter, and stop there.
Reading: 265 A
